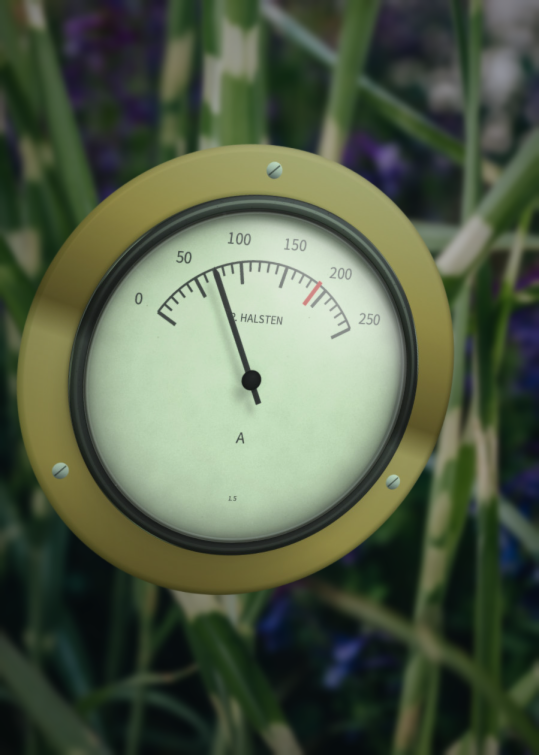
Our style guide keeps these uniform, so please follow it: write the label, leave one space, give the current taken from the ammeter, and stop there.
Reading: 70 A
